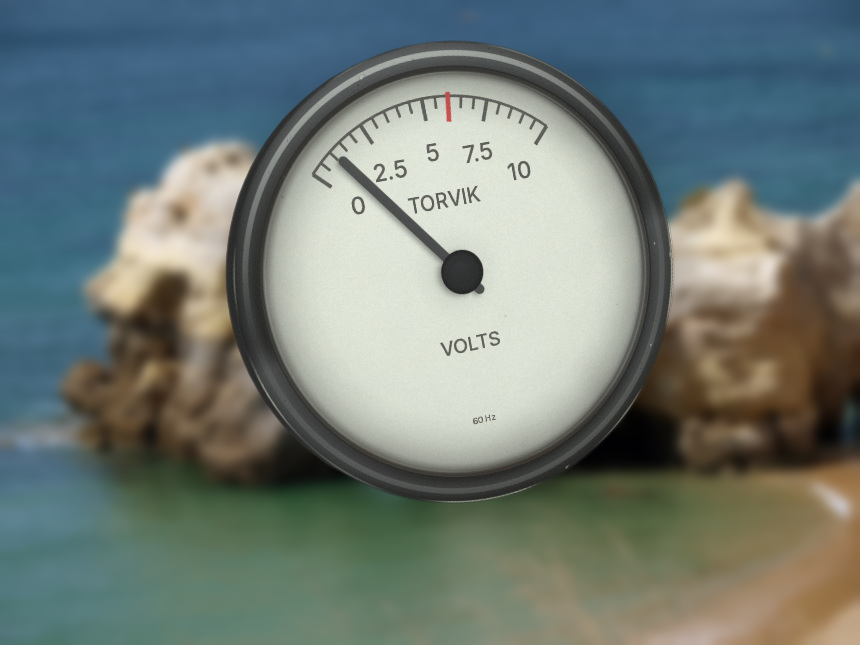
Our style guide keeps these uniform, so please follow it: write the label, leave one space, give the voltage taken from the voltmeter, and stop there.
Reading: 1 V
